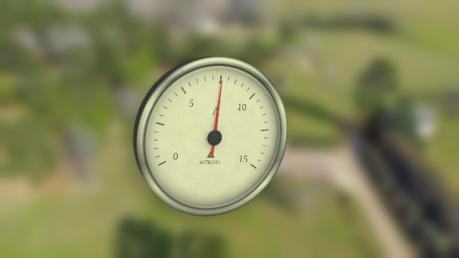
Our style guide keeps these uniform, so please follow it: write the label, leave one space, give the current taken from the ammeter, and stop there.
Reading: 7.5 A
